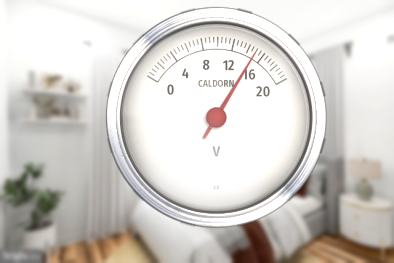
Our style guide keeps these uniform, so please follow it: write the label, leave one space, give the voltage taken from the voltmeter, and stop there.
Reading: 15 V
